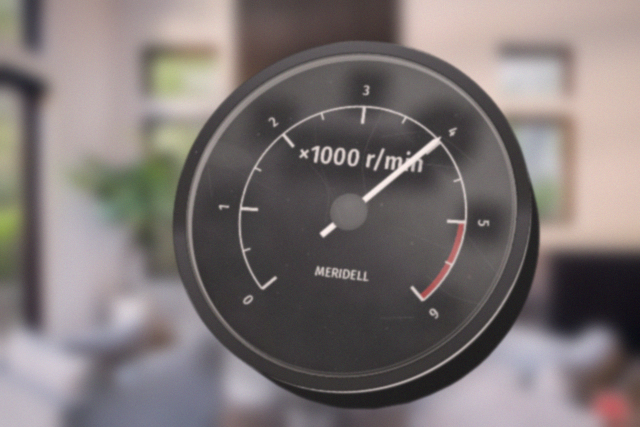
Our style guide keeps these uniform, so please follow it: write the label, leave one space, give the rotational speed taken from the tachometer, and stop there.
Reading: 4000 rpm
